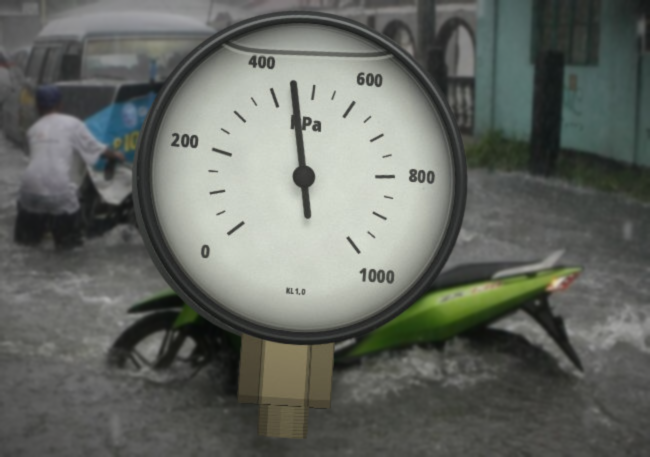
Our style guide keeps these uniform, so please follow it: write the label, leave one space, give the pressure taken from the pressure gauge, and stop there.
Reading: 450 kPa
